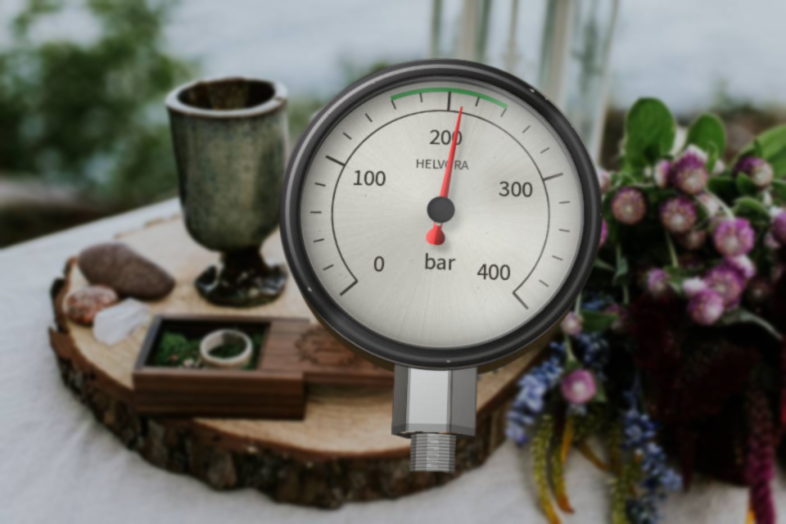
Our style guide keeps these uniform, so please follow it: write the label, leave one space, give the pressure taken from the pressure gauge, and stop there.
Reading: 210 bar
